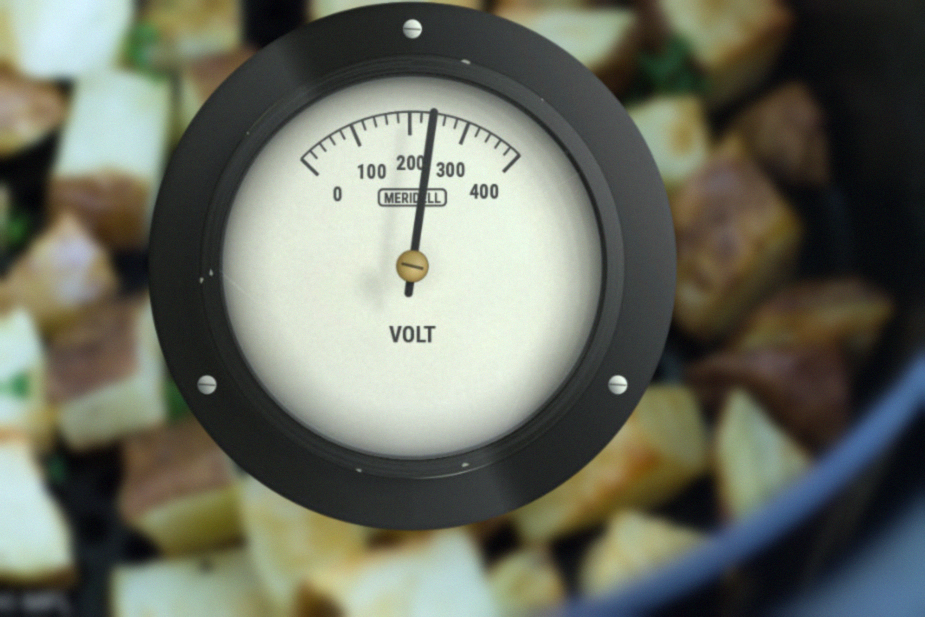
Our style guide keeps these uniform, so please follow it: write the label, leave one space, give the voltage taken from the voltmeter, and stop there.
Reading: 240 V
